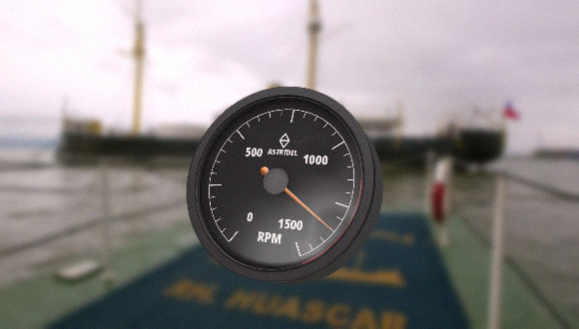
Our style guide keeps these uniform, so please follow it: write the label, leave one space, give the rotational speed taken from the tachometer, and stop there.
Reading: 1350 rpm
